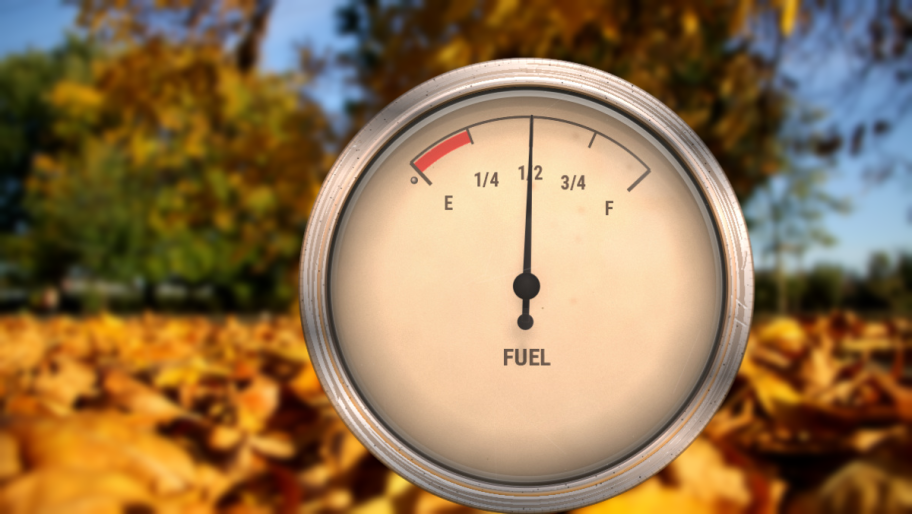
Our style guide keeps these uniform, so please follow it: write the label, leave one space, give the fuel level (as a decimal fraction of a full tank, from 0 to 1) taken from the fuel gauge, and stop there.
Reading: 0.5
